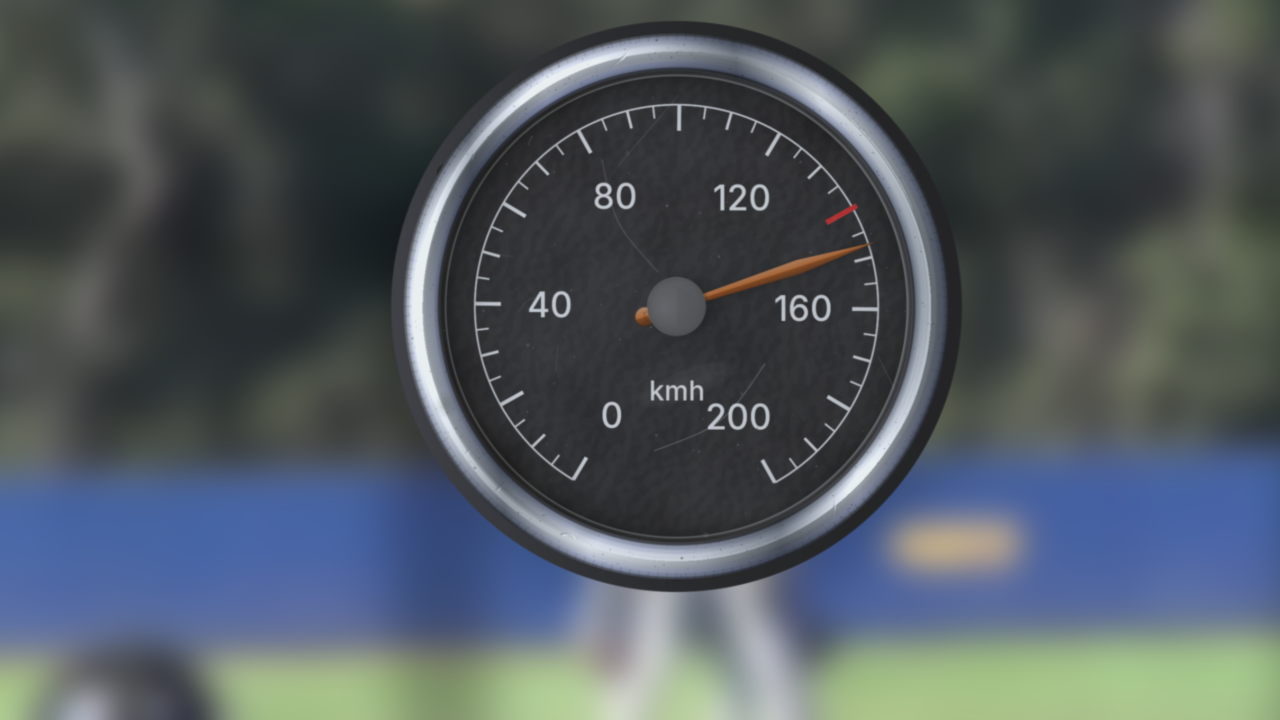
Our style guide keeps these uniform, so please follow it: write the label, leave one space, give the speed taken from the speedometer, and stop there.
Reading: 147.5 km/h
